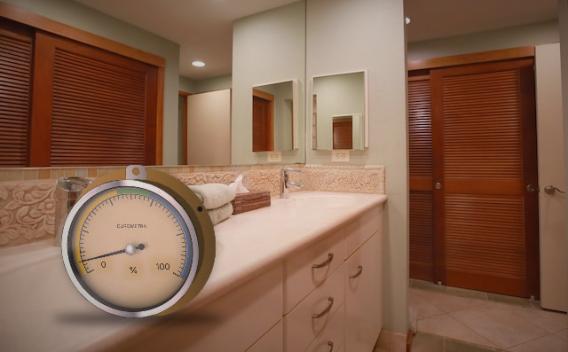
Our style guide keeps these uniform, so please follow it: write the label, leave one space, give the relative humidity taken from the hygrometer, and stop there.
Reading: 6 %
